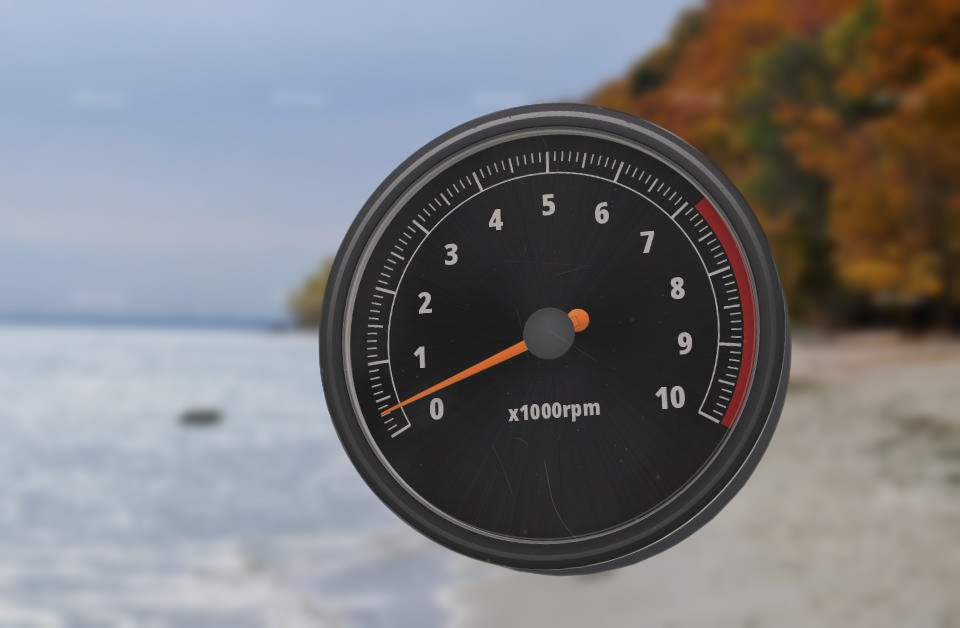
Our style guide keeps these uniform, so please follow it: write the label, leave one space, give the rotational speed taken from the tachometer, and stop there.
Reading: 300 rpm
